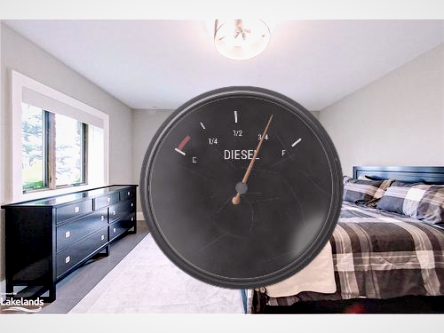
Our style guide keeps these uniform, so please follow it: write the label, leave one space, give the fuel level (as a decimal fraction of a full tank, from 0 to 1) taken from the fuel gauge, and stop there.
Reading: 0.75
